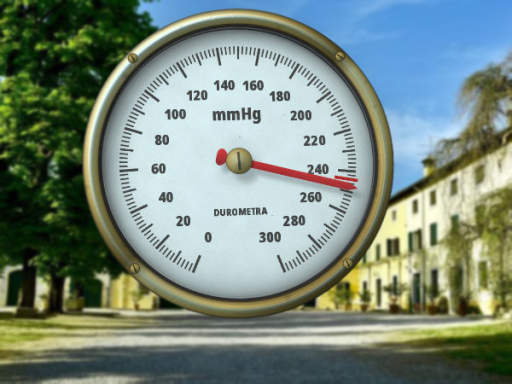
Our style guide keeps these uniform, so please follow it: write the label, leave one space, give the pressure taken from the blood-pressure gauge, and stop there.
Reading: 248 mmHg
